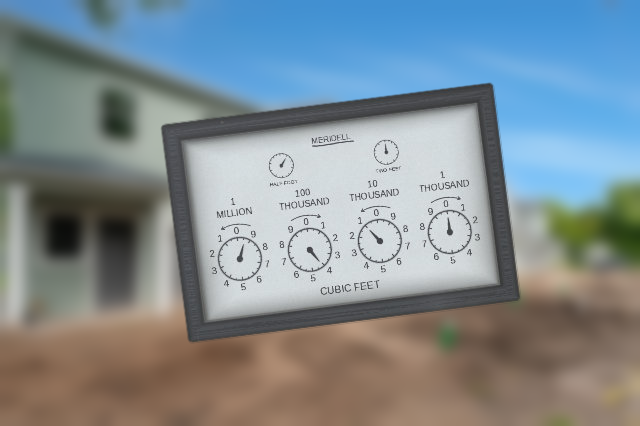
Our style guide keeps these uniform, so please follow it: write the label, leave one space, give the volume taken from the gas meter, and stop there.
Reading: 941000 ft³
